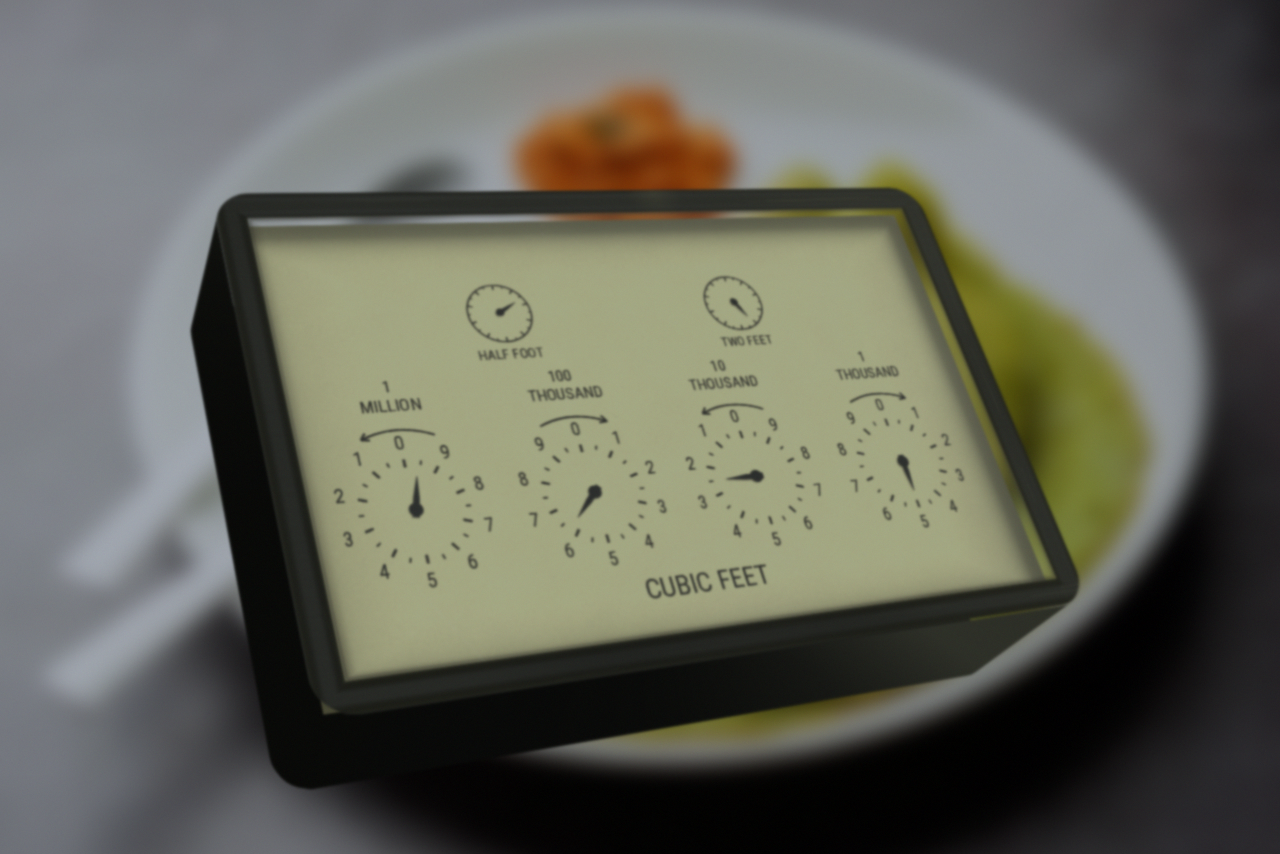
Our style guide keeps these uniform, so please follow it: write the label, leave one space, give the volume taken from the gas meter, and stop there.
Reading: 962500 ft³
